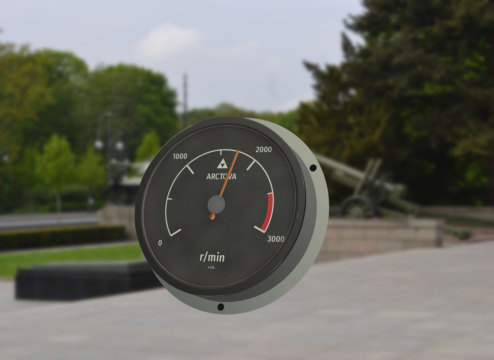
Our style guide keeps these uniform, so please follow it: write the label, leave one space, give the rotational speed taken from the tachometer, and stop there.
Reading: 1750 rpm
